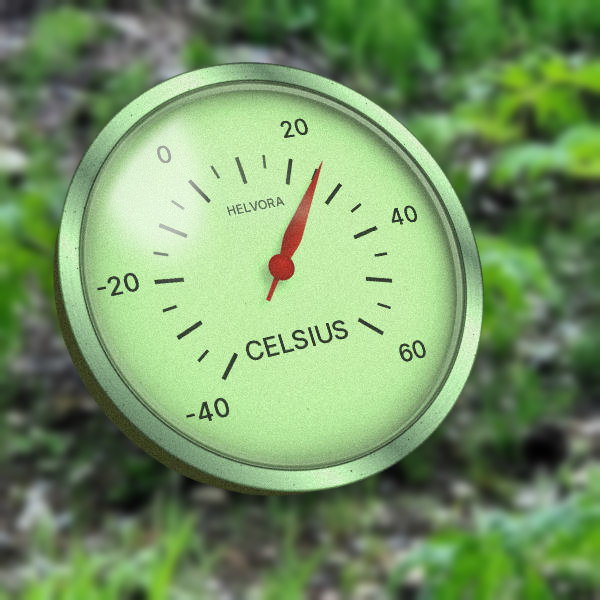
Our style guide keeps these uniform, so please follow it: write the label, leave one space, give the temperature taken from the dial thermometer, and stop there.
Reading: 25 °C
